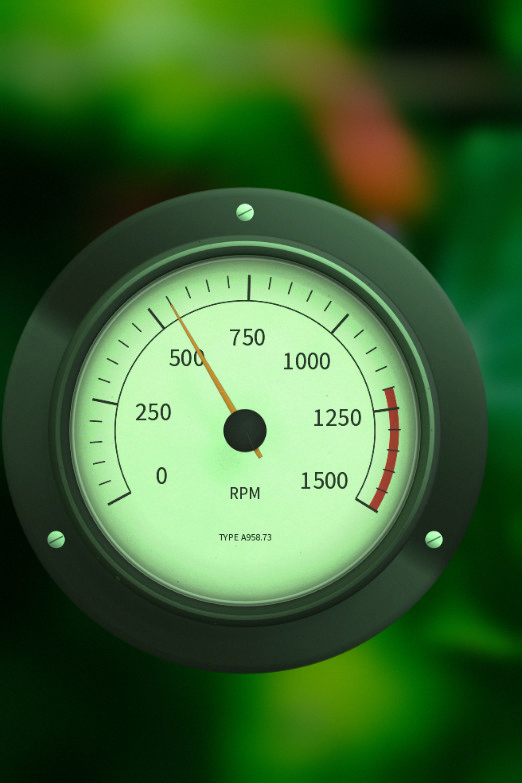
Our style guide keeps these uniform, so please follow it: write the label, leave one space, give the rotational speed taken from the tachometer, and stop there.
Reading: 550 rpm
